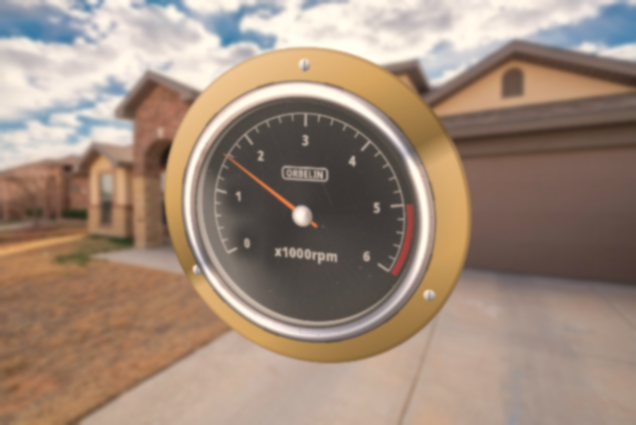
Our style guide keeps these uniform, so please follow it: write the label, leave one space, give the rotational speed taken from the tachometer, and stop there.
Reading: 1600 rpm
